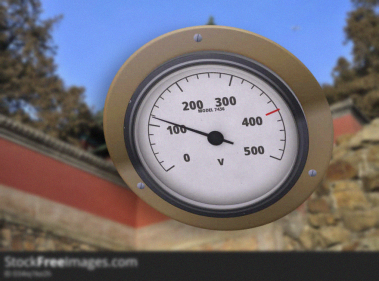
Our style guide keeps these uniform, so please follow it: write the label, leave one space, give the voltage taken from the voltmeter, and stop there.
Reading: 120 V
